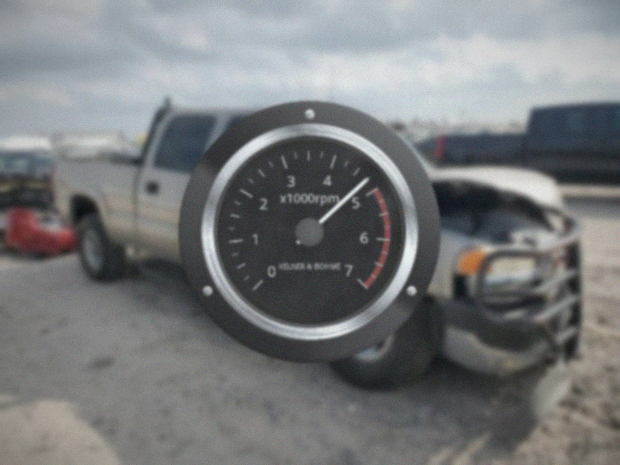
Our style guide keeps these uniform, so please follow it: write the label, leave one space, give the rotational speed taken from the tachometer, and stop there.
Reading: 4750 rpm
